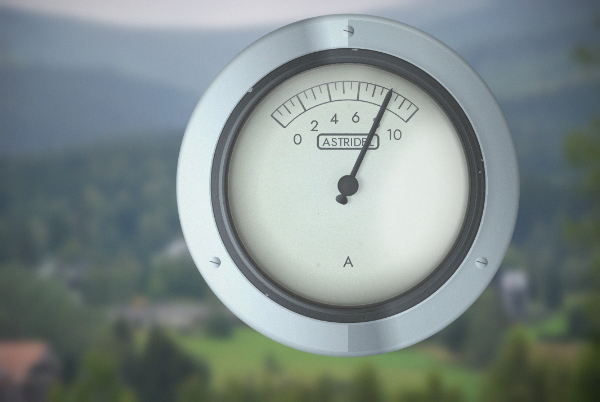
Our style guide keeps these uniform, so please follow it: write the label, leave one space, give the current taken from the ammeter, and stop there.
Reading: 8 A
